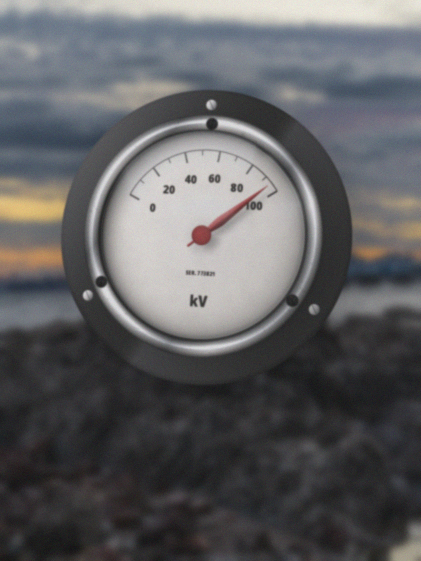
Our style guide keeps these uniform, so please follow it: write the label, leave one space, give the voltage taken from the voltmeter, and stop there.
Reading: 95 kV
